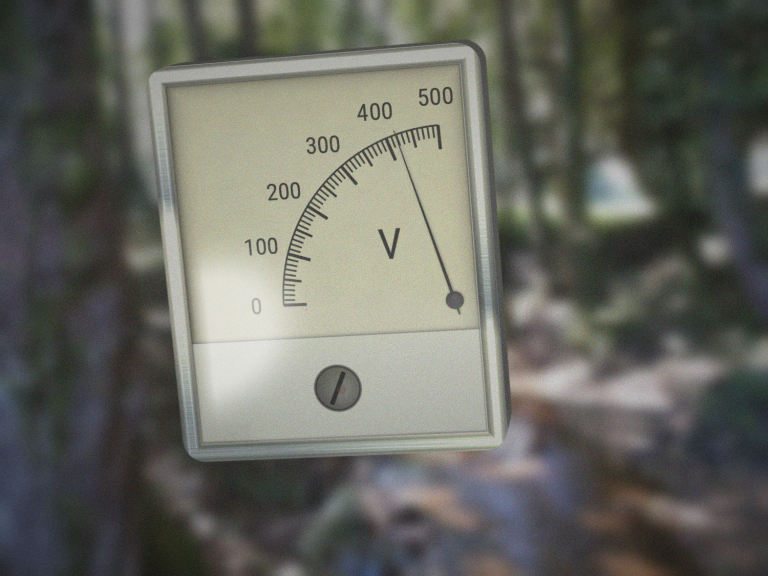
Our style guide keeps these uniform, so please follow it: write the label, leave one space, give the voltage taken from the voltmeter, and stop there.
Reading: 420 V
